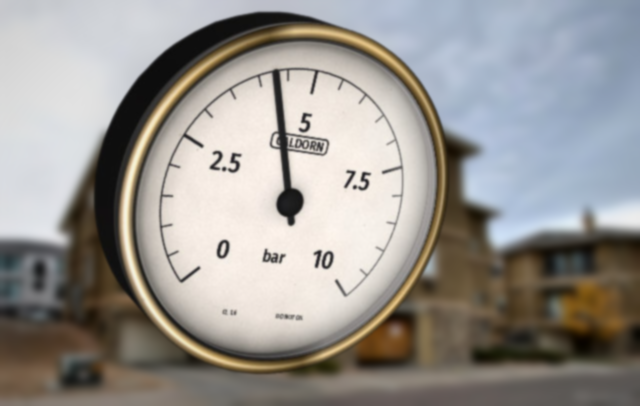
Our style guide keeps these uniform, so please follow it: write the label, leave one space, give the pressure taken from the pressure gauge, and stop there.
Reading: 4.25 bar
